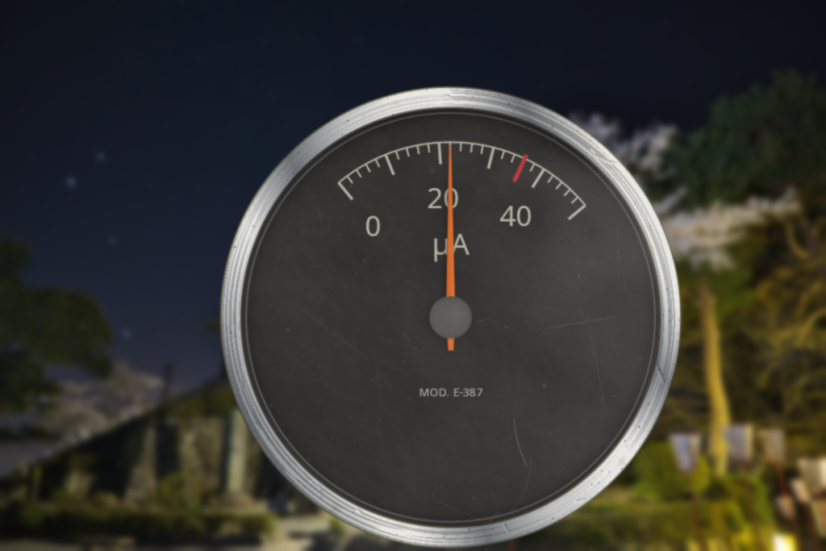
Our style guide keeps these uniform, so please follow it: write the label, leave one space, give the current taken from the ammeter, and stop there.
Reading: 22 µA
